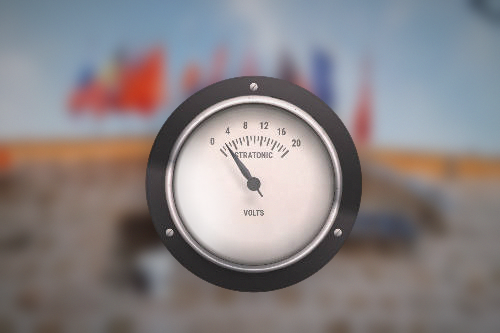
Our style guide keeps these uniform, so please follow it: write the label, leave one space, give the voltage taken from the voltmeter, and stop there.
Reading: 2 V
